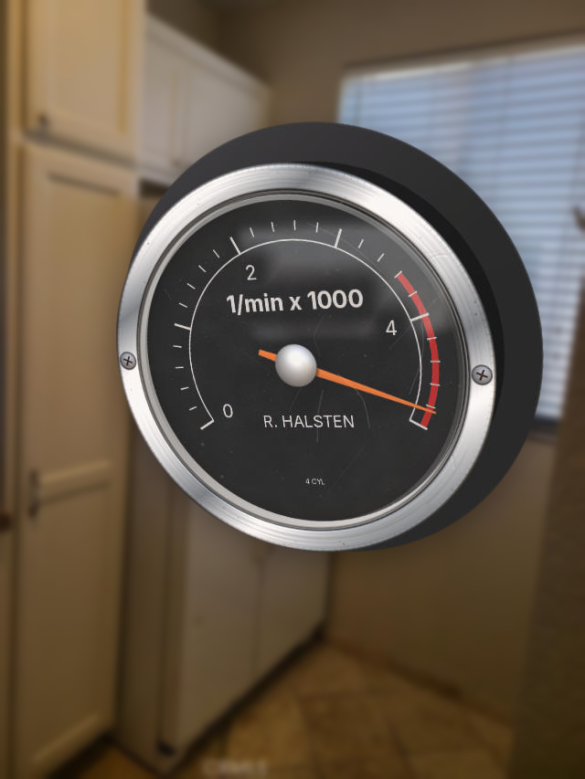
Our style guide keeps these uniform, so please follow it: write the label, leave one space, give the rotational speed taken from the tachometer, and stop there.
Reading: 4800 rpm
